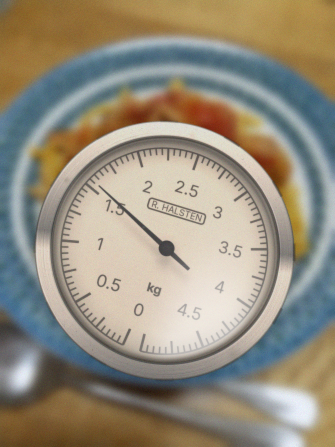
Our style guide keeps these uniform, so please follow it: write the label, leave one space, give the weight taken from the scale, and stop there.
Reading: 1.55 kg
